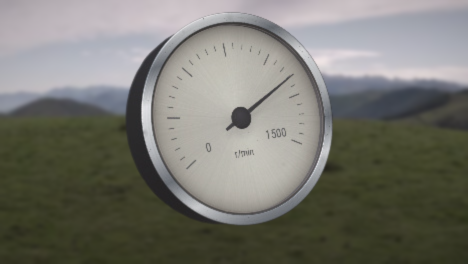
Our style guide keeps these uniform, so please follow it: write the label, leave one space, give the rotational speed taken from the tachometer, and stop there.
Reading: 1150 rpm
